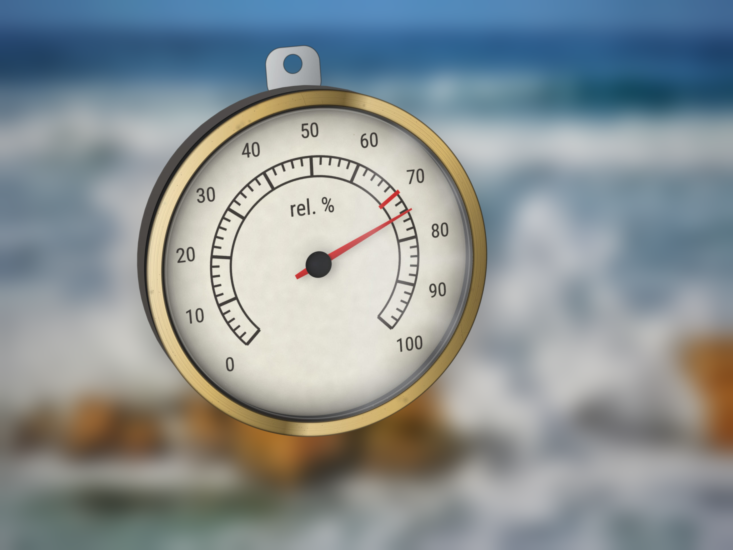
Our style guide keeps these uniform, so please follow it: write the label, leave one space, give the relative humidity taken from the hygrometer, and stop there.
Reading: 74 %
